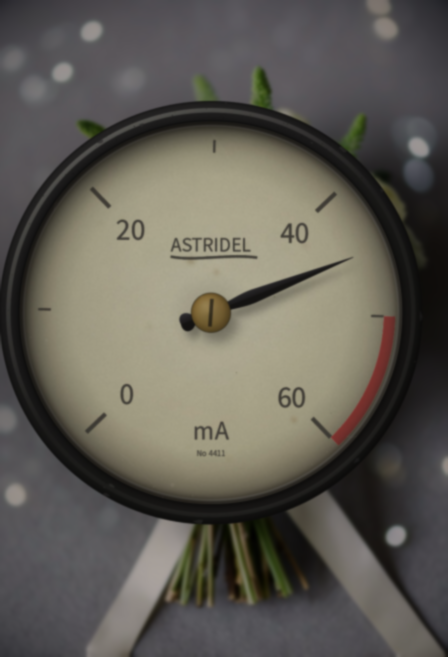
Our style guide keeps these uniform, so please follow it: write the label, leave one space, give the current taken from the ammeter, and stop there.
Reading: 45 mA
